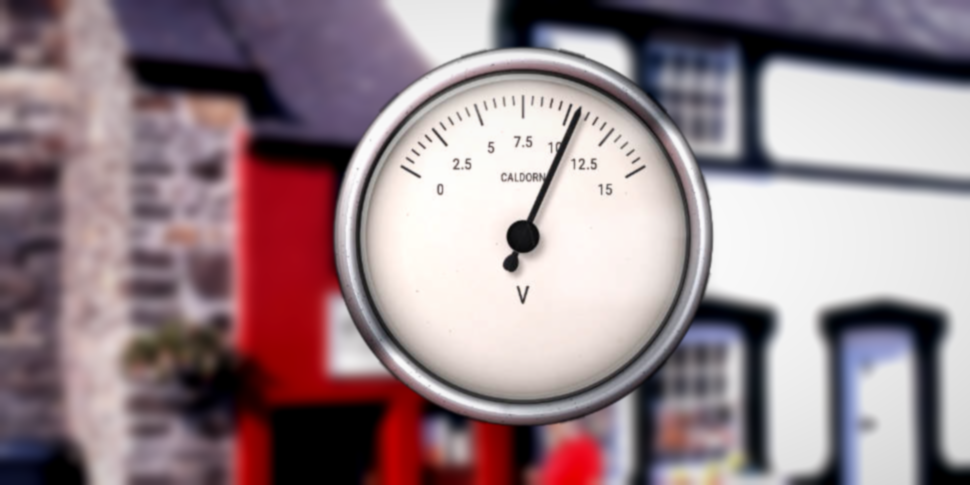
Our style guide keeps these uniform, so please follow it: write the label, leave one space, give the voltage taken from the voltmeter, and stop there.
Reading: 10.5 V
